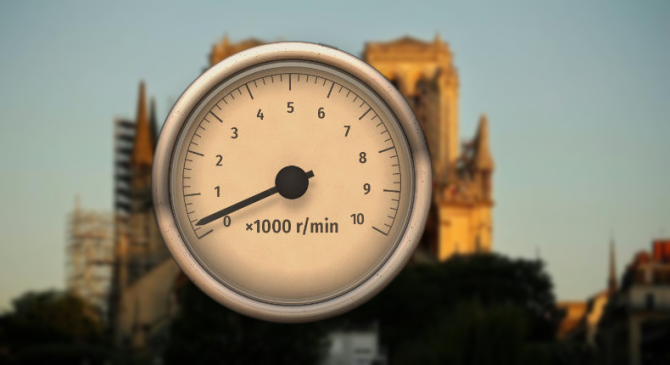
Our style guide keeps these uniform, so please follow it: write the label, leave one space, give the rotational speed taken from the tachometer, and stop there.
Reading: 300 rpm
